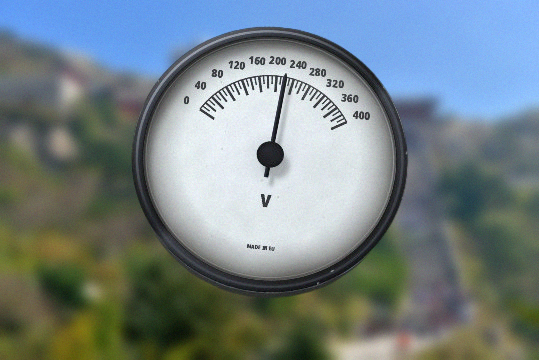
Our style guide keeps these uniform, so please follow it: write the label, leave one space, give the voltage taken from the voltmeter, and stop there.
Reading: 220 V
